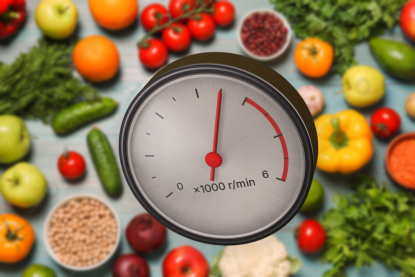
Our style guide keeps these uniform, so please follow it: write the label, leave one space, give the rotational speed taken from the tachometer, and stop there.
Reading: 3500 rpm
